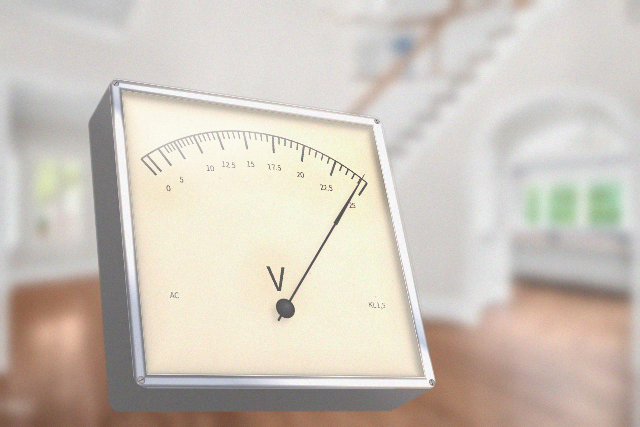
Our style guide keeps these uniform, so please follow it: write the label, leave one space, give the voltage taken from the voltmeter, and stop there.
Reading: 24.5 V
